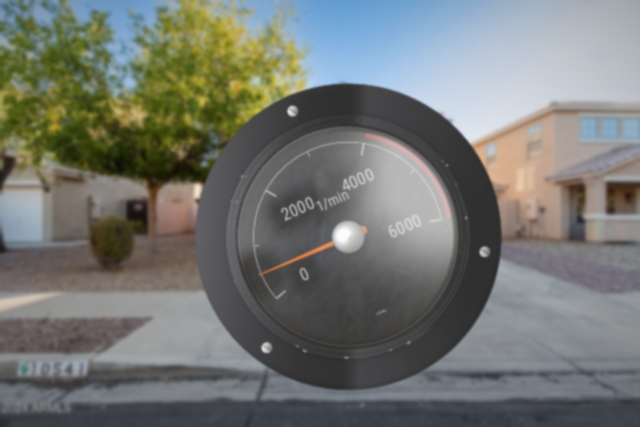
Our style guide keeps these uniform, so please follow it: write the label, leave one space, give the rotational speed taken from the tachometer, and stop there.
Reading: 500 rpm
